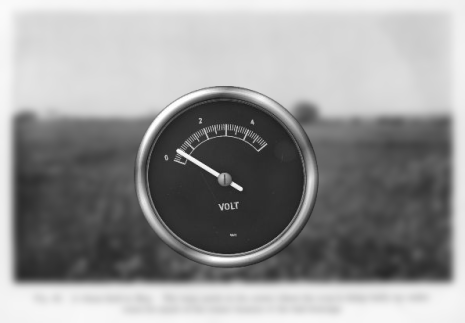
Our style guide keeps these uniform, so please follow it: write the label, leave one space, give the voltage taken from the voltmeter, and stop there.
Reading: 0.5 V
